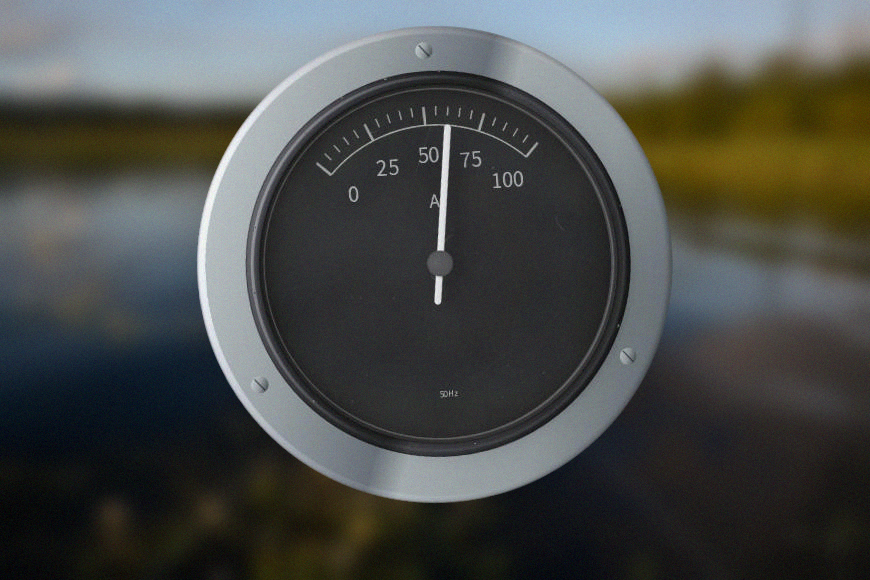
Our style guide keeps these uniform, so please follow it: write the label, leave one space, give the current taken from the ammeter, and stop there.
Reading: 60 A
